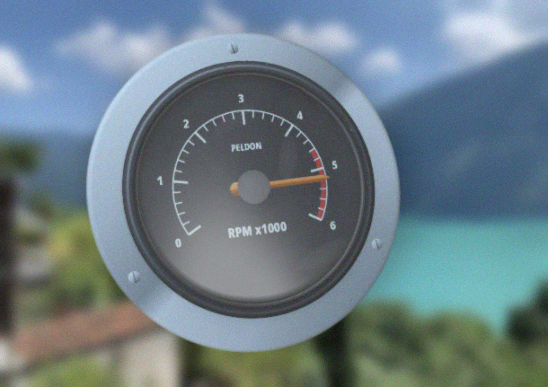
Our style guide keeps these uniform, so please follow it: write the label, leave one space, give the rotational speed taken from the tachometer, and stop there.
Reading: 5200 rpm
